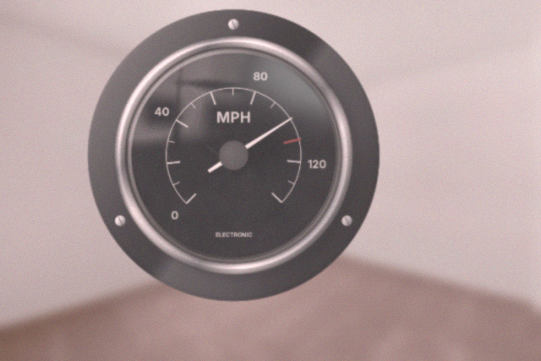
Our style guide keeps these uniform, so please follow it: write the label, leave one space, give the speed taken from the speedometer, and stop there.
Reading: 100 mph
